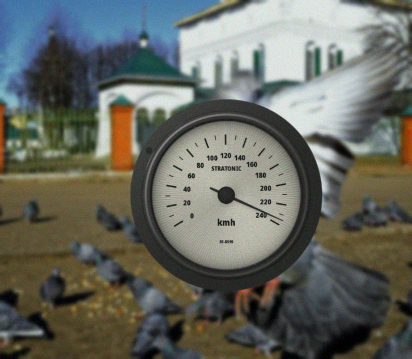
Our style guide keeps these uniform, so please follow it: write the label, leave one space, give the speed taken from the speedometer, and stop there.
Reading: 235 km/h
